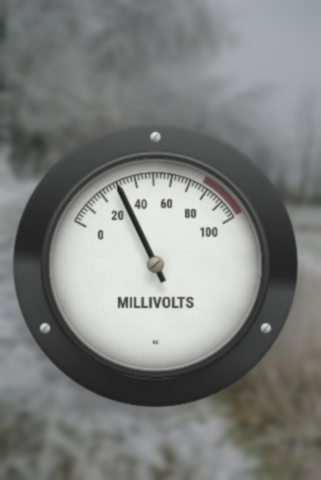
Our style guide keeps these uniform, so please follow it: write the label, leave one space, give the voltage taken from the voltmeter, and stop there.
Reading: 30 mV
